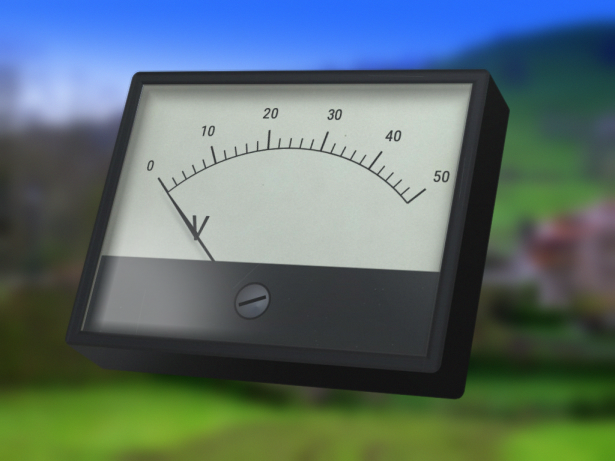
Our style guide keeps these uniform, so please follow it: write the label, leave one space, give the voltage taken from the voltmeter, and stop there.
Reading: 0 V
